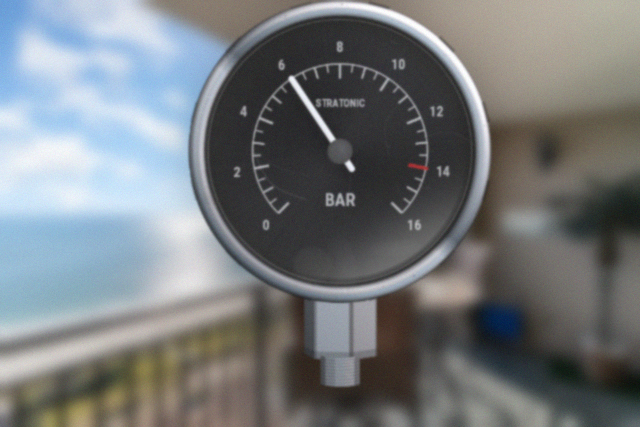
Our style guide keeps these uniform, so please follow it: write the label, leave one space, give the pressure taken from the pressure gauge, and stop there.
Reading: 6 bar
